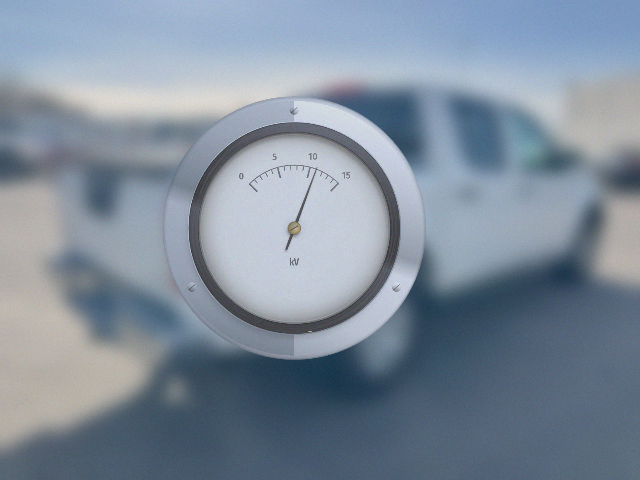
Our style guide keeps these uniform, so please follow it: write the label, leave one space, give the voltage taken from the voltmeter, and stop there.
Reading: 11 kV
